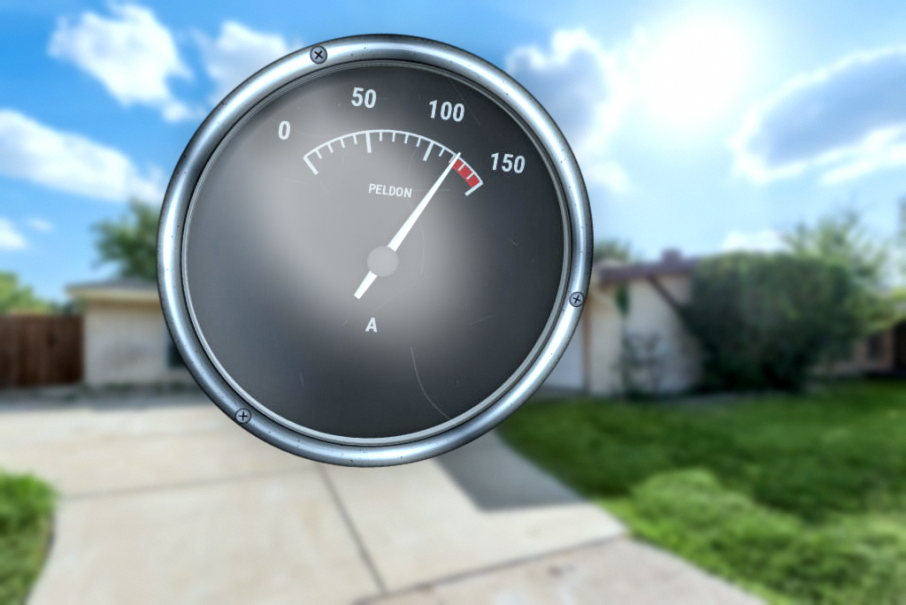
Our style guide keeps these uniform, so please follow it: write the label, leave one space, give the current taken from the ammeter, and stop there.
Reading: 120 A
